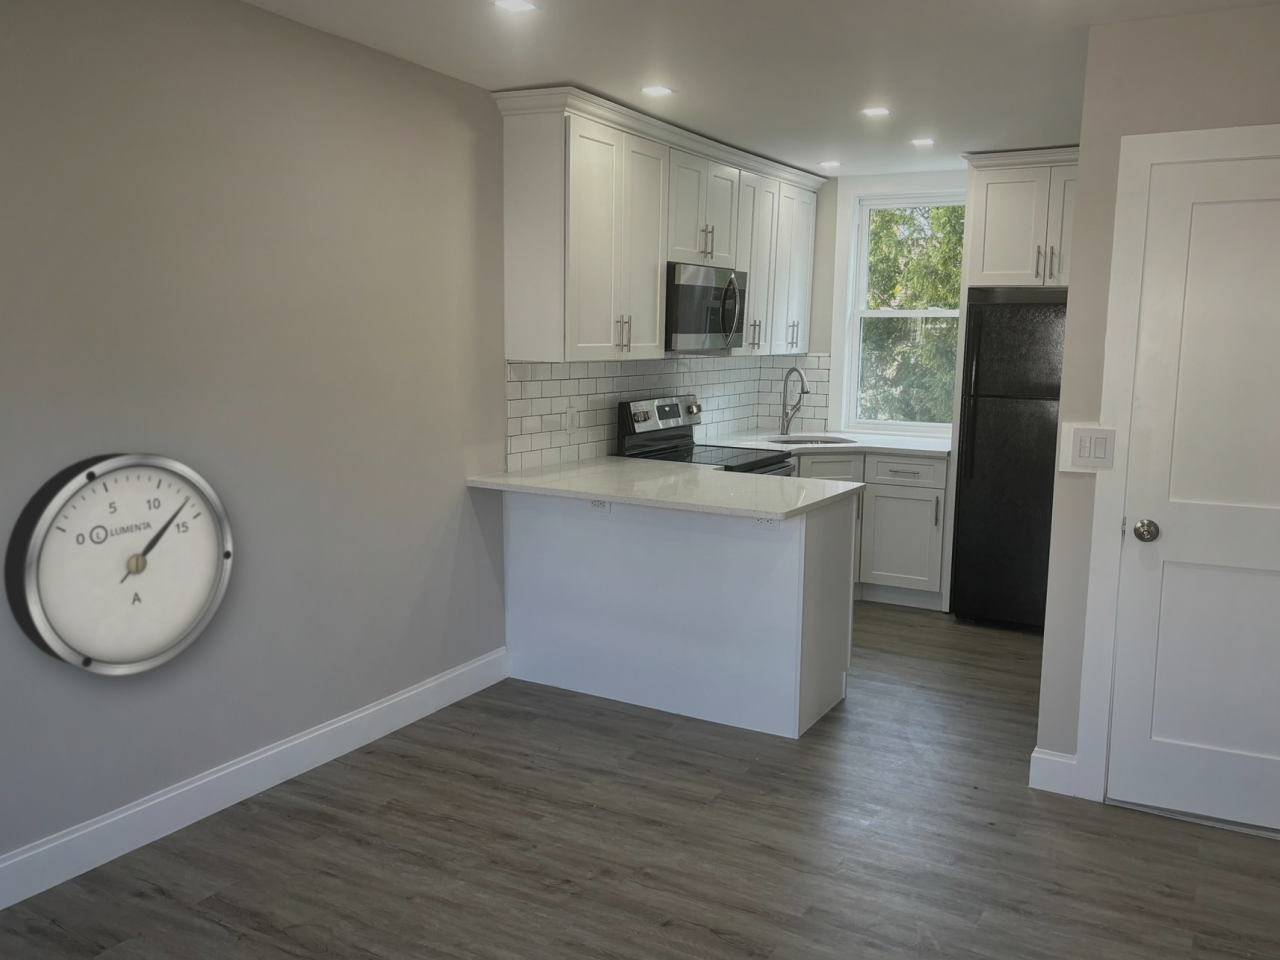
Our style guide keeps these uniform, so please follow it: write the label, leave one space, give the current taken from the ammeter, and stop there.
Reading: 13 A
